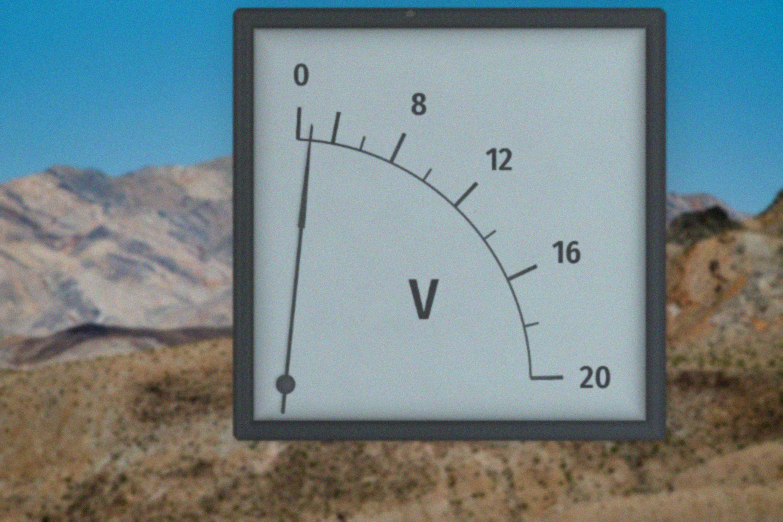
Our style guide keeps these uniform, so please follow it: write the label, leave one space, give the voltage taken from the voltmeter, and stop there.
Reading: 2 V
